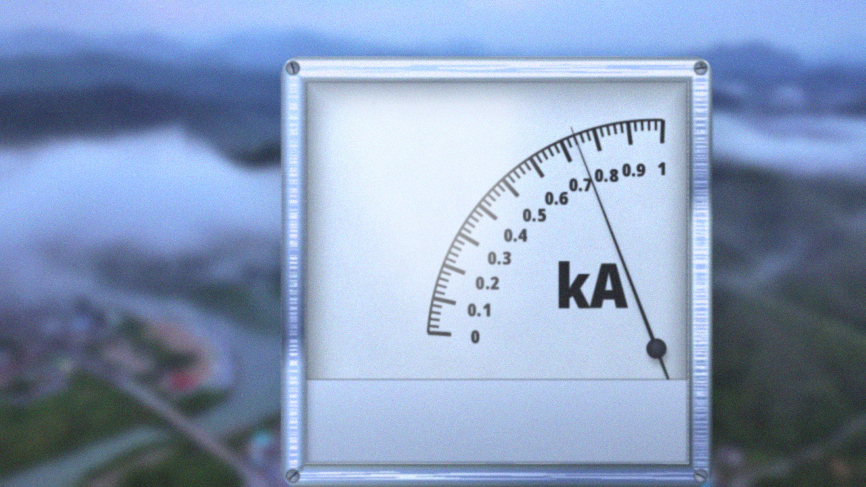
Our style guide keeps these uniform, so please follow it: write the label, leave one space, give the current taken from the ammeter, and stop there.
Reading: 0.74 kA
